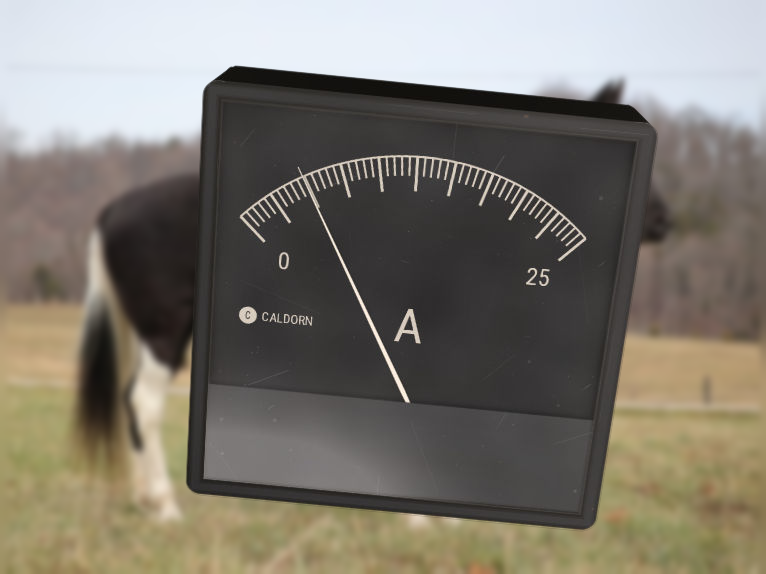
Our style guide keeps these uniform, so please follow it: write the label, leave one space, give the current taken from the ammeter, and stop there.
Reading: 5 A
